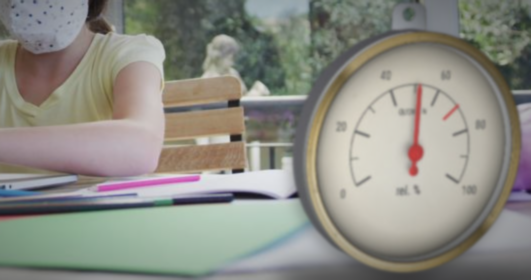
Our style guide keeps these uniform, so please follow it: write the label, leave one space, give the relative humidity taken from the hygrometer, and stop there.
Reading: 50 %
